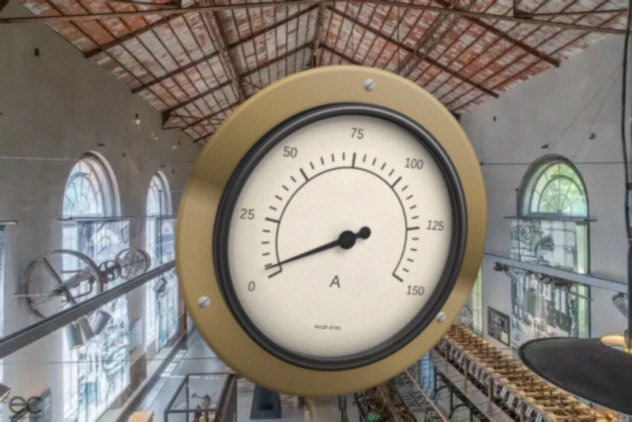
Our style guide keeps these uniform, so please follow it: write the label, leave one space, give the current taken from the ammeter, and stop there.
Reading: 5 A
